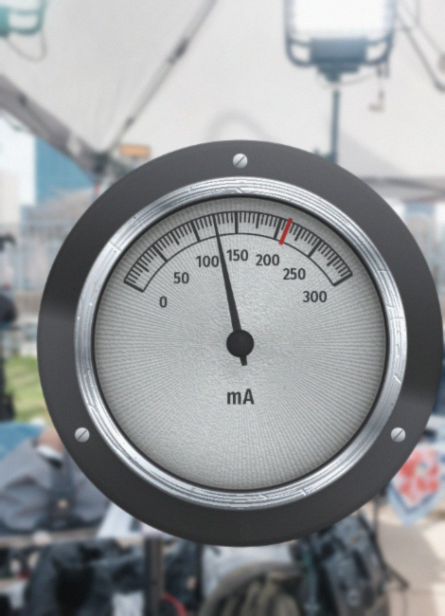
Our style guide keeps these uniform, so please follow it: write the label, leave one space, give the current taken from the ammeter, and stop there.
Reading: 125 mA
